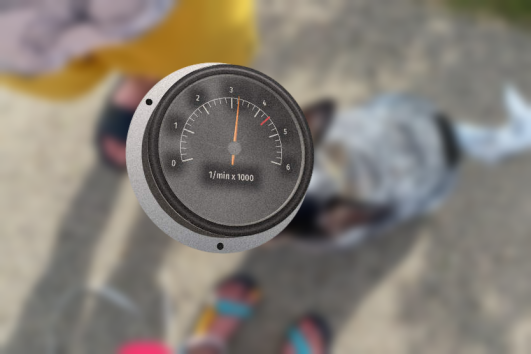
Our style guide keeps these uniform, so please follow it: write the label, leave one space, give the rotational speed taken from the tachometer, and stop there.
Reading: 3200 rpm
